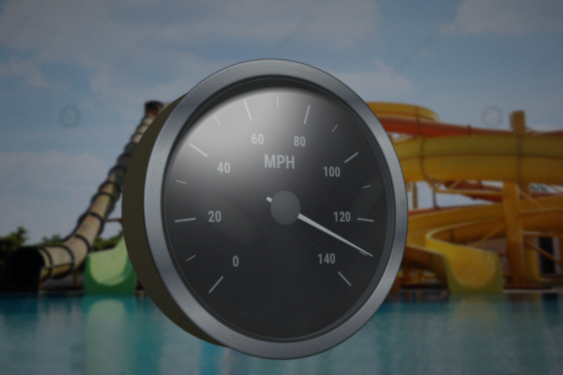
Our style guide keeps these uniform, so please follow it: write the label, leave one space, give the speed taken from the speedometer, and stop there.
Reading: 130 mph
